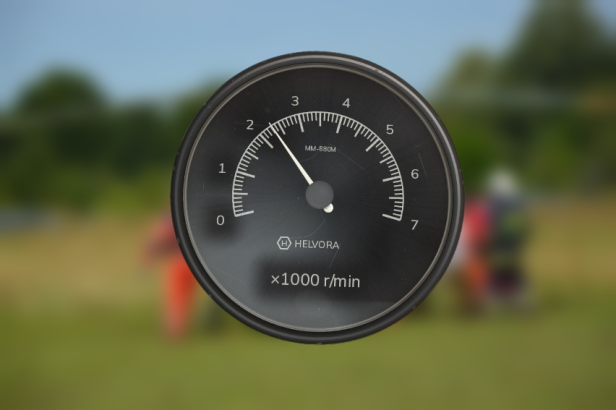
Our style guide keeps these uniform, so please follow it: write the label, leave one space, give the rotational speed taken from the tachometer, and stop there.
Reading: 2300 rpm
